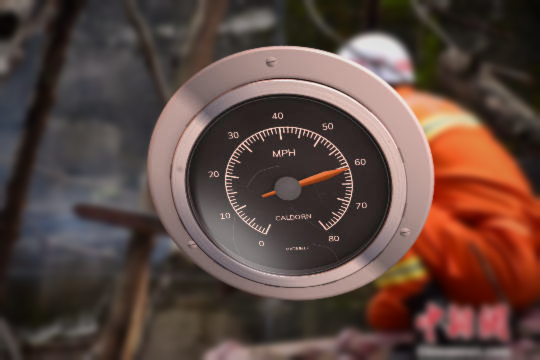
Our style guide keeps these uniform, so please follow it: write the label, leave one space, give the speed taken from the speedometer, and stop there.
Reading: 60 mph
